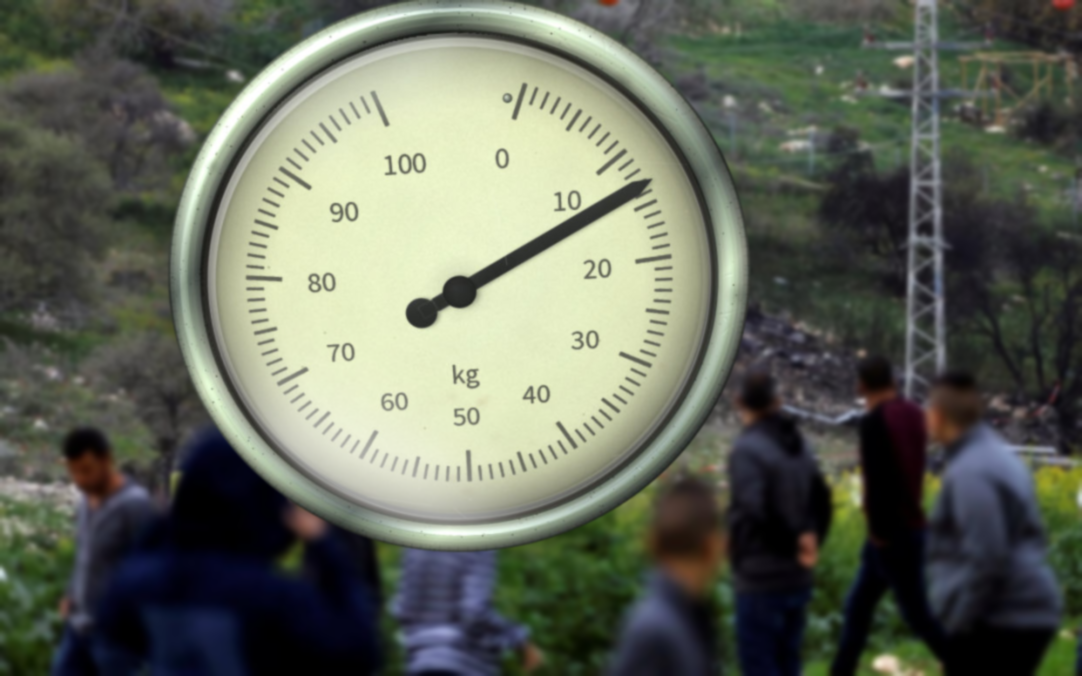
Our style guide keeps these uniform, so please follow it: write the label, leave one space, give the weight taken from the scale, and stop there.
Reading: 13 kg
